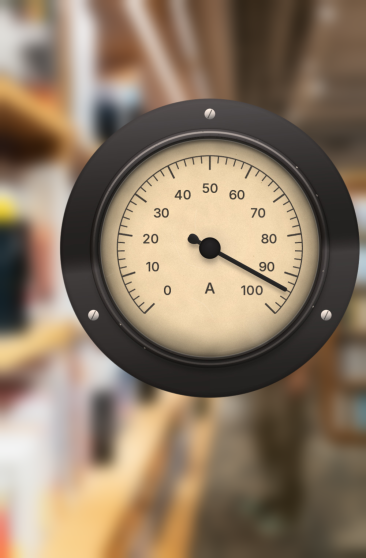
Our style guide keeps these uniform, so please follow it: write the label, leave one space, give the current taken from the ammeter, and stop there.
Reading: 94 A
